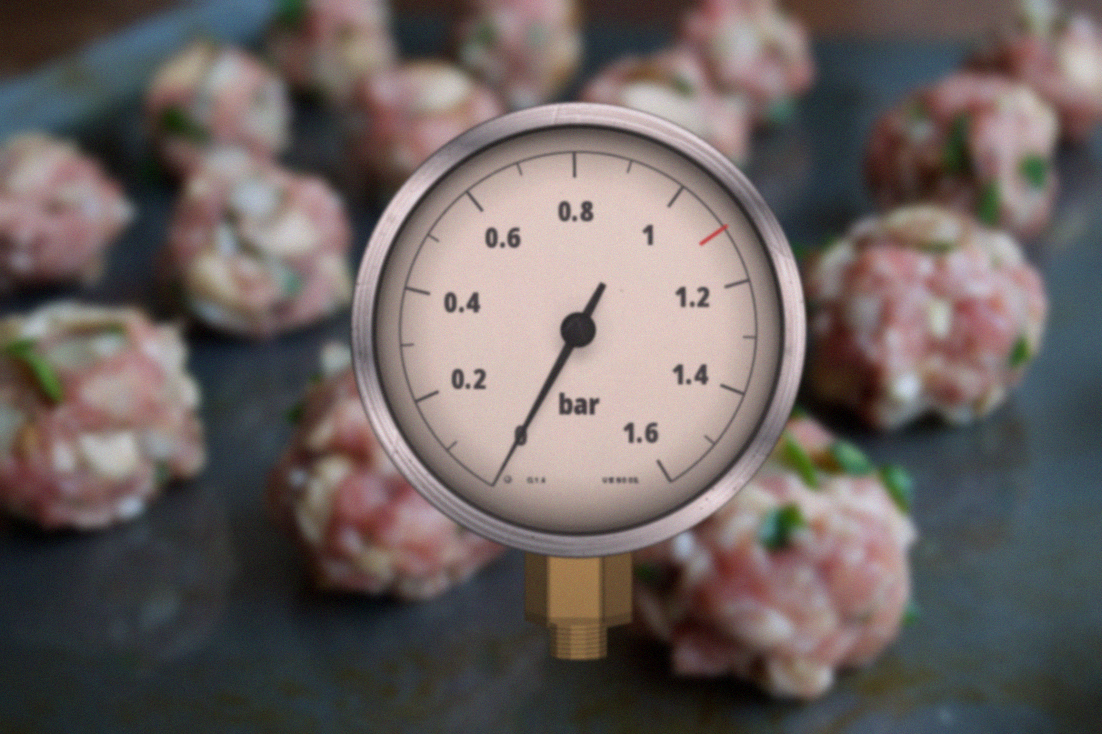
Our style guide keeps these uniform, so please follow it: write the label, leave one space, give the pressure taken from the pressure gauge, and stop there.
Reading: 0 bar
